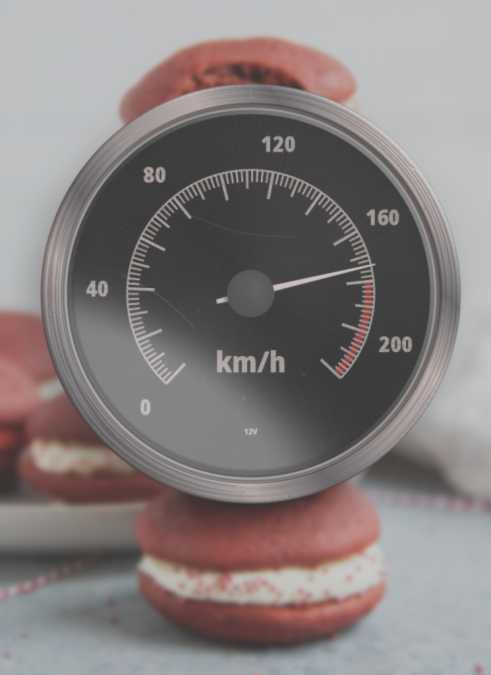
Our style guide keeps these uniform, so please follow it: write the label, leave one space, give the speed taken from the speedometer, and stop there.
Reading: 174 km/h
